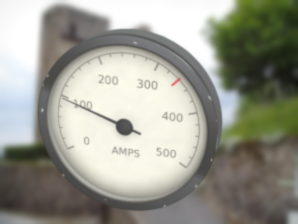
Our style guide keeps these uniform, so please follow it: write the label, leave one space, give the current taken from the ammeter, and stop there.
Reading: 100 A
